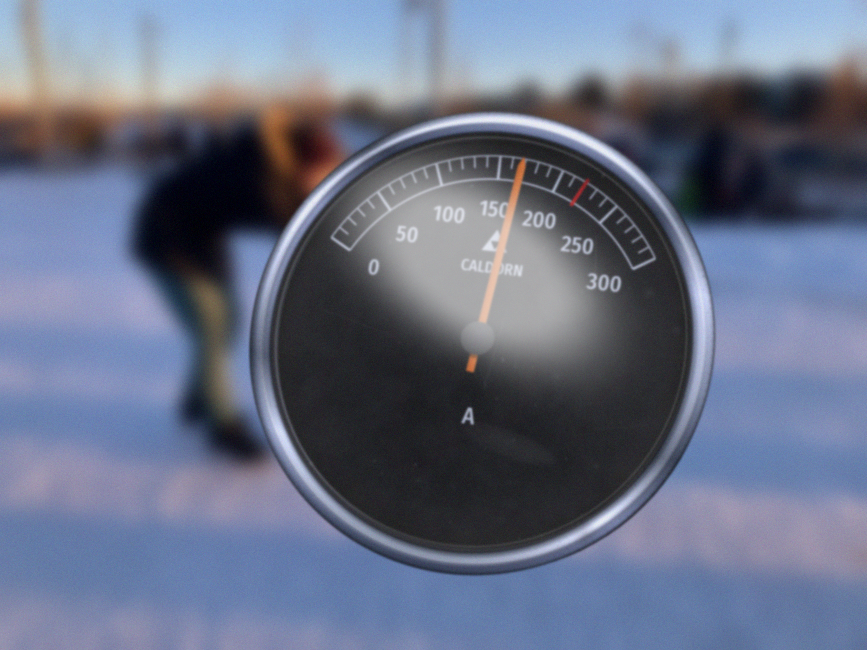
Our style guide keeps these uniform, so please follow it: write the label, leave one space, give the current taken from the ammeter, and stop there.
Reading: 170 A
